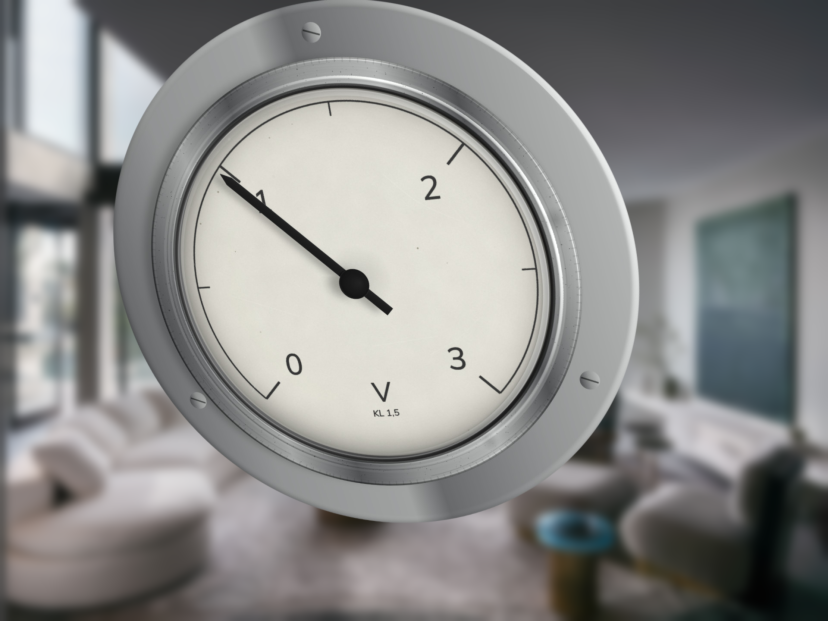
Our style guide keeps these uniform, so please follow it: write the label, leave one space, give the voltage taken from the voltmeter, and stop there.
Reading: 1 V
